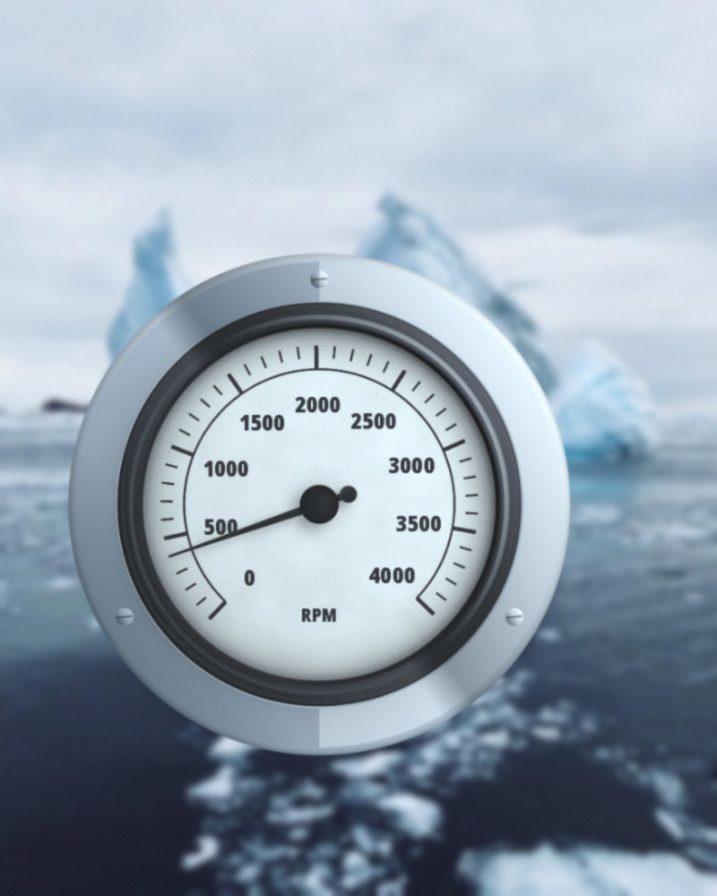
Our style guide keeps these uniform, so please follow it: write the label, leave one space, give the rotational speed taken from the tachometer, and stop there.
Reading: 400 rpm
